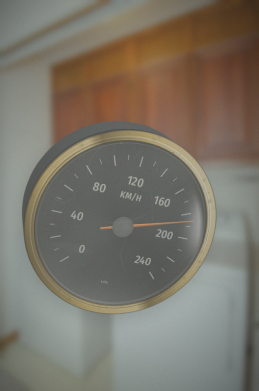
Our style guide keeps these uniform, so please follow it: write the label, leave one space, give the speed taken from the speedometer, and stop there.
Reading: 185 km/h
